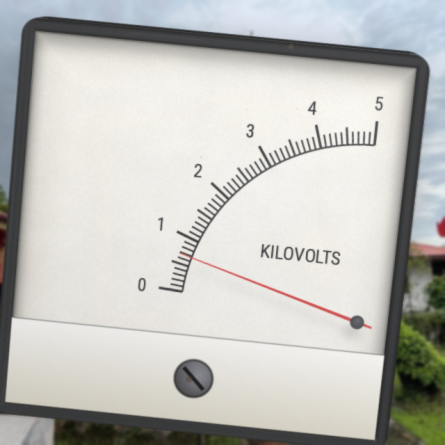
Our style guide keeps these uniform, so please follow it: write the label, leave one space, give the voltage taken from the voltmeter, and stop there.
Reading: 0.7 kV
